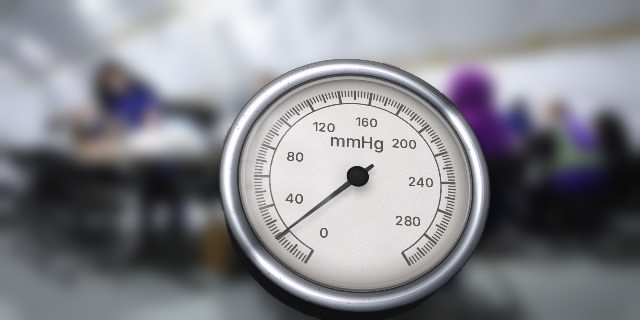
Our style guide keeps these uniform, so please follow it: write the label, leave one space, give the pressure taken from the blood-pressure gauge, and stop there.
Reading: 20 mmHg
